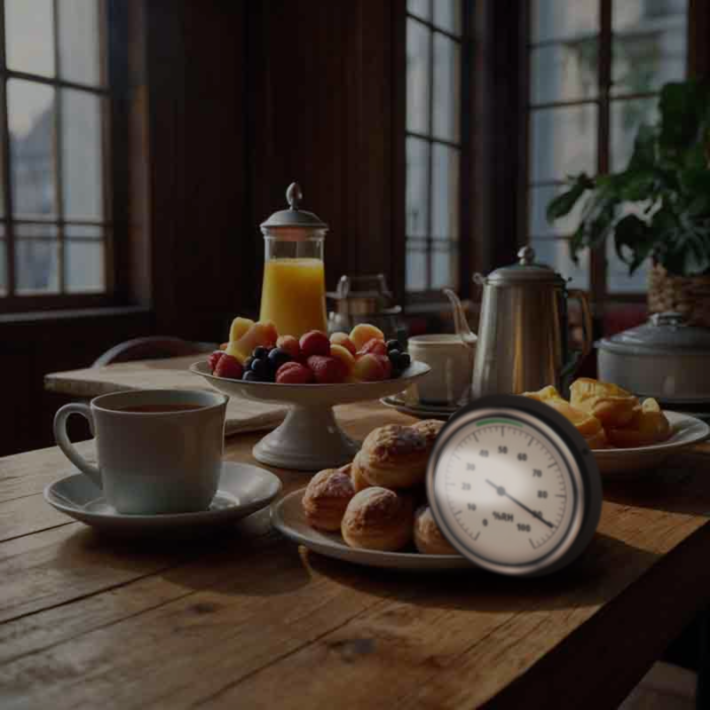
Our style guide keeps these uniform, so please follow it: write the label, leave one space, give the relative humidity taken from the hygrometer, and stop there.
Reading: 90 %
